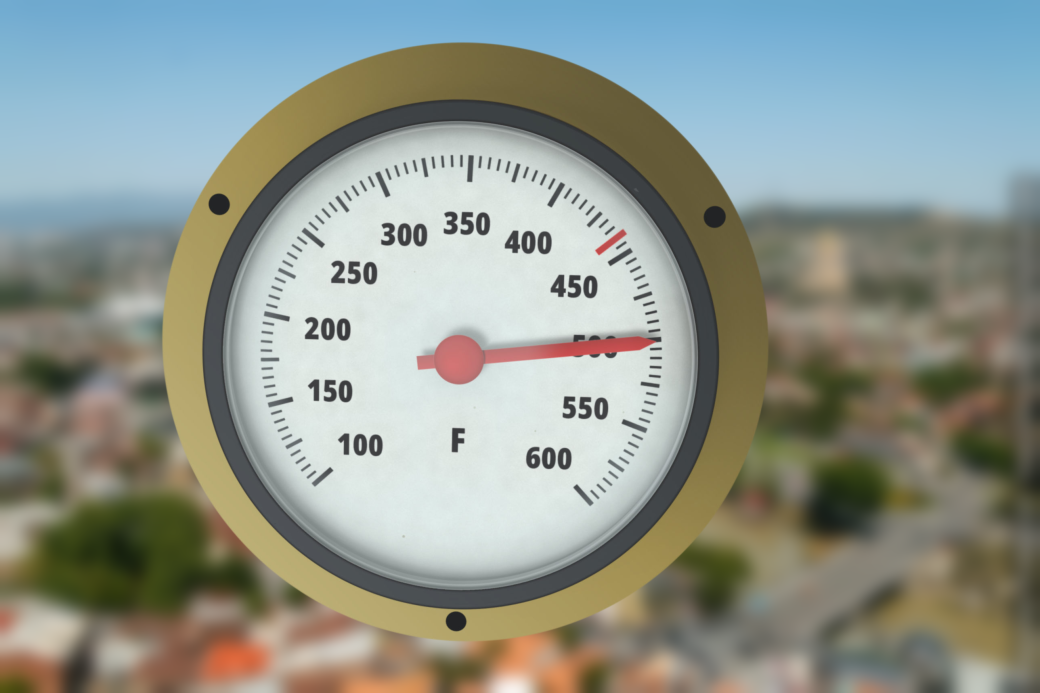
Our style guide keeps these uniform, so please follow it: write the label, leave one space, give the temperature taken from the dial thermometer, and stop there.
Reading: 500 °F
